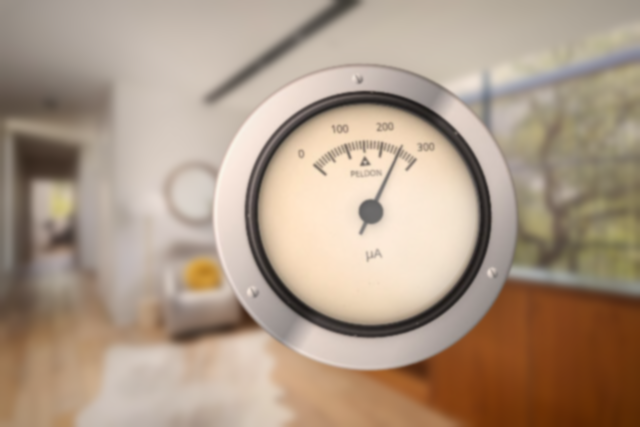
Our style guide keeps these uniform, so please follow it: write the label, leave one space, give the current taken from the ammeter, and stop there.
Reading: 250 µA
